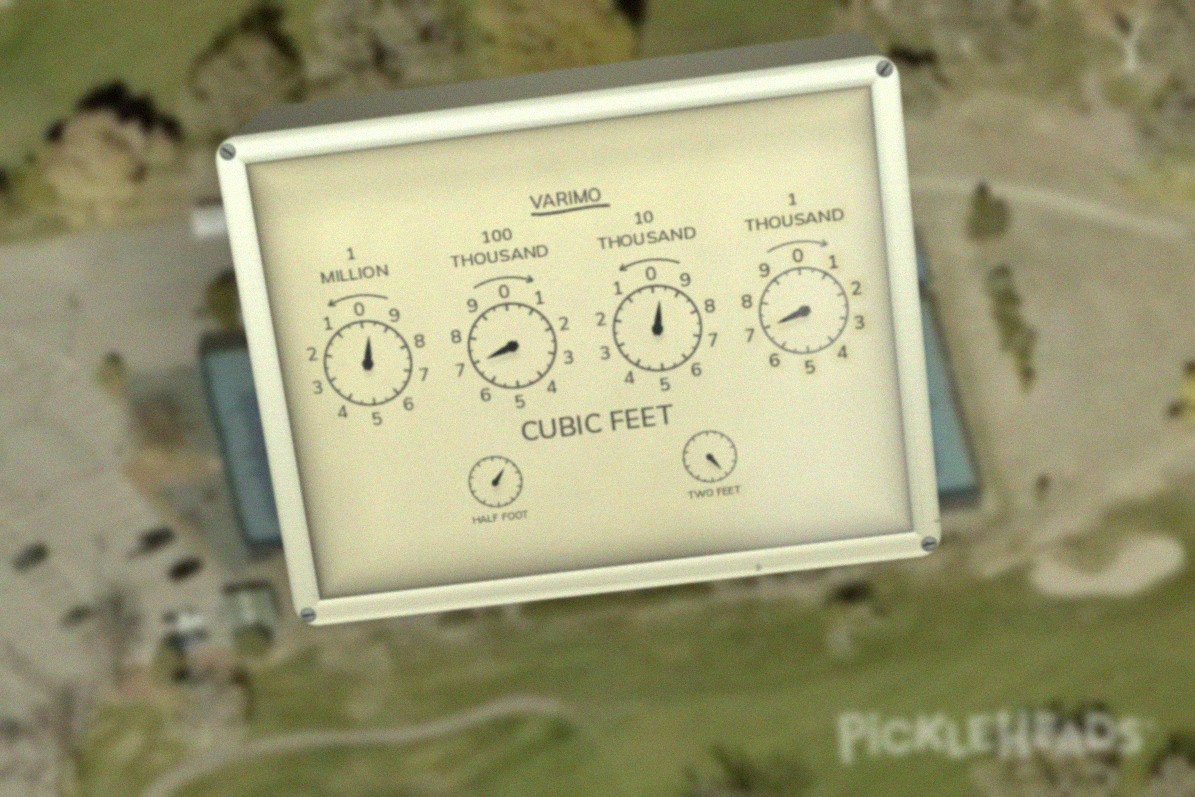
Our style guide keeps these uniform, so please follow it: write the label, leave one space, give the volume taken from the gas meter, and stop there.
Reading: 969700 ft³
